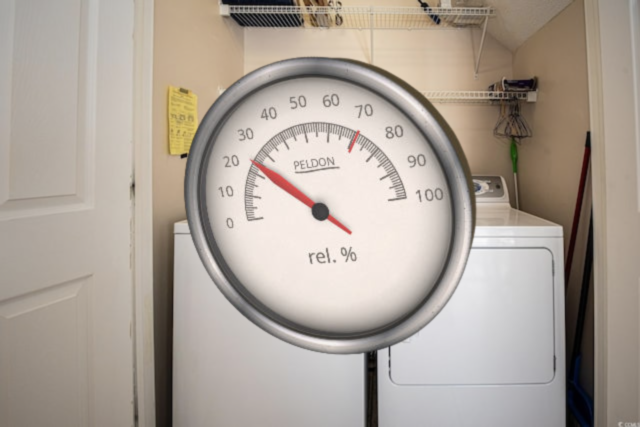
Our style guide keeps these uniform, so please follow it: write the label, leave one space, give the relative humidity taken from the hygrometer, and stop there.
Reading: 25 %
